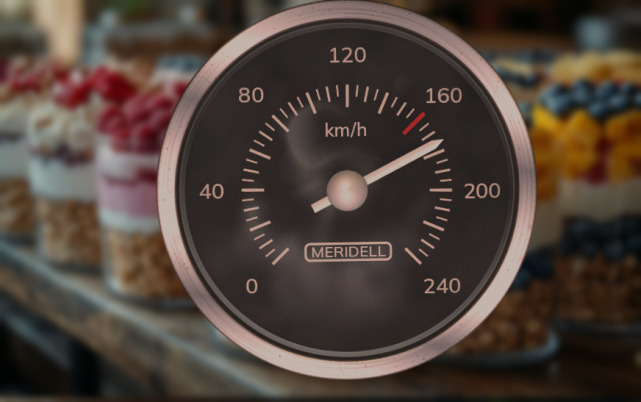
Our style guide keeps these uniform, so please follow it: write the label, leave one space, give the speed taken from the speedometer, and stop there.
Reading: 175 km/h
